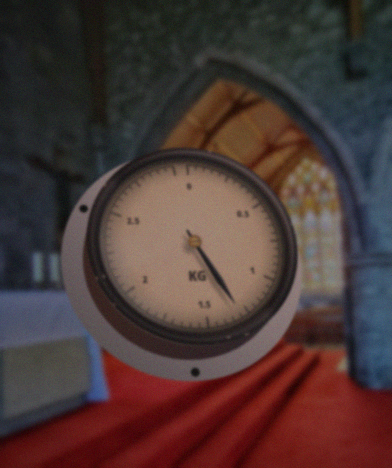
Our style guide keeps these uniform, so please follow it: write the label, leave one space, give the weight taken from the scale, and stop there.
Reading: 1.3 kg
